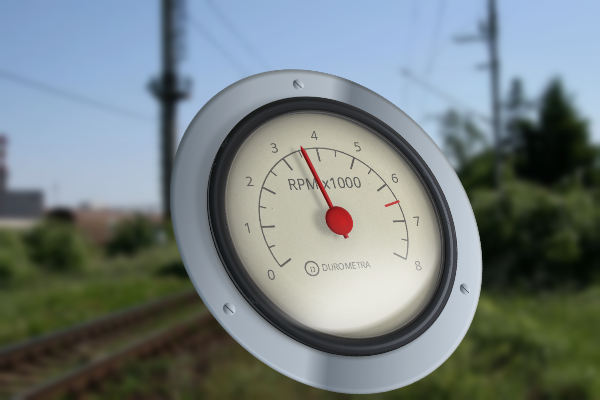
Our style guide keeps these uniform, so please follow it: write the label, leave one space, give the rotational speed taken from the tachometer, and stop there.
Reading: 3500 rpm
